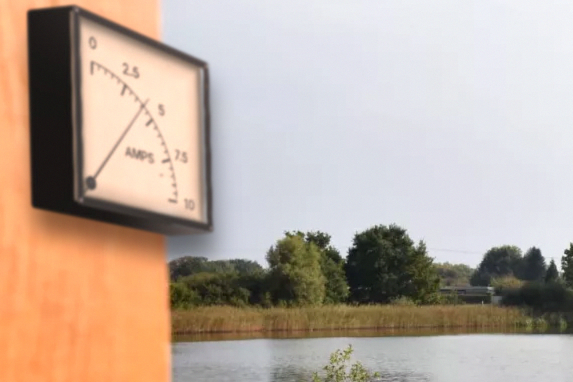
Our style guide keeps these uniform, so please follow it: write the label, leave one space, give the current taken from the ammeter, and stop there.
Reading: 4 A
